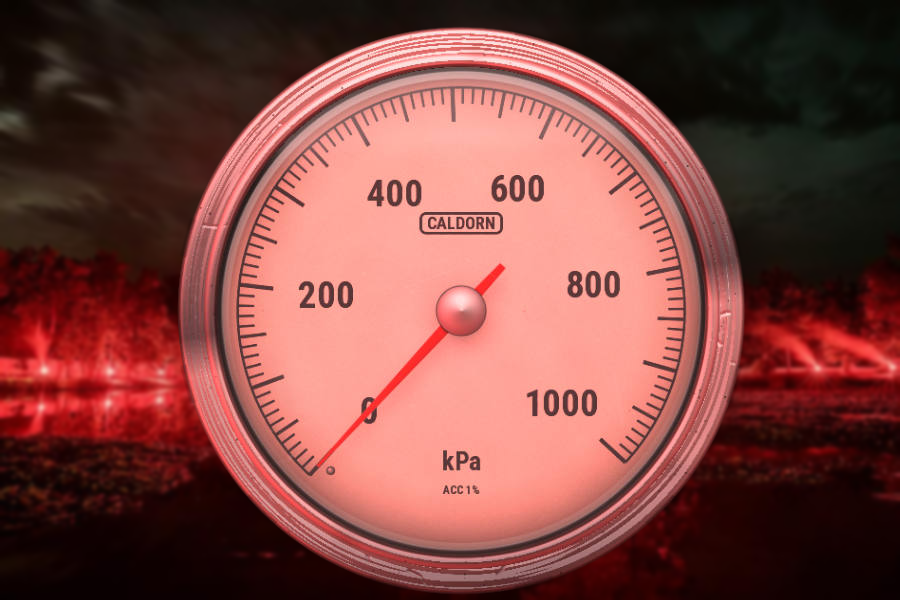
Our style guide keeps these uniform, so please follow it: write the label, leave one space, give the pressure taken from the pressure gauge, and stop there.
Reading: 0 kPa
